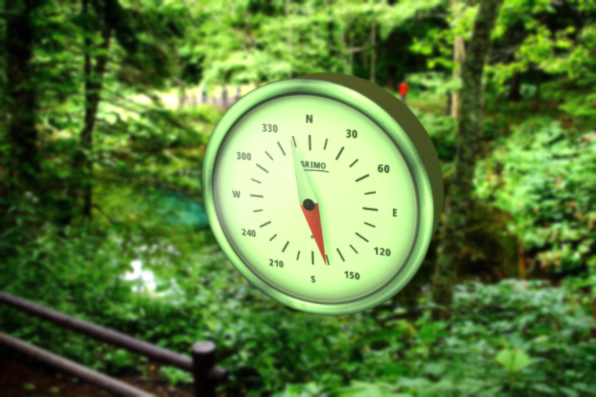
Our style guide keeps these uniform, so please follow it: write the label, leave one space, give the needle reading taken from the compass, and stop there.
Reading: 165 °
